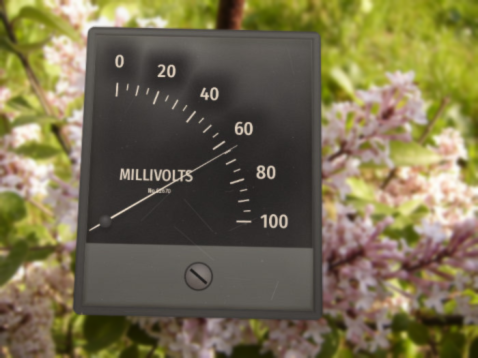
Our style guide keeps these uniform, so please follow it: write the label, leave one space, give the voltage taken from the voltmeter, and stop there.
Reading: 65 mV
